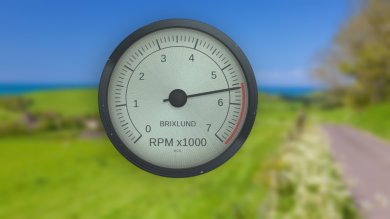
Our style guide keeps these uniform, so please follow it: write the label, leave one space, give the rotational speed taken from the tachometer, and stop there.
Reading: 5600 rpm
